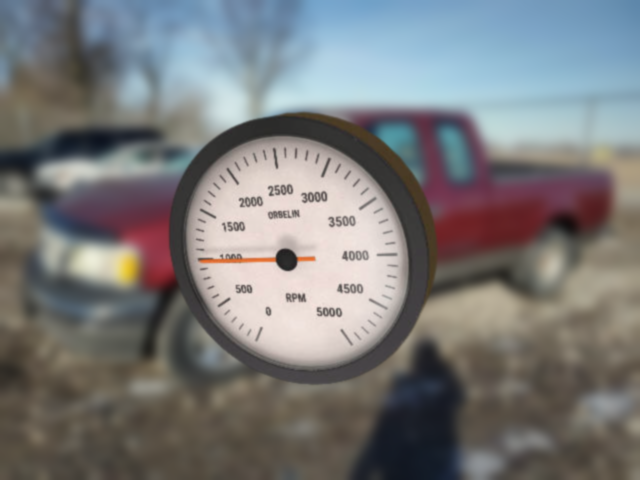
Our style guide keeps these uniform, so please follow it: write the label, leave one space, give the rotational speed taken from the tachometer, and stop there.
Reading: 1000 rpm
